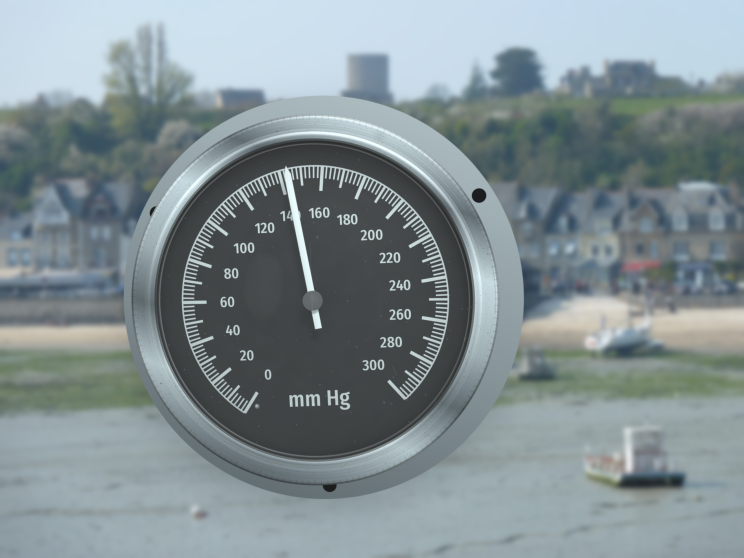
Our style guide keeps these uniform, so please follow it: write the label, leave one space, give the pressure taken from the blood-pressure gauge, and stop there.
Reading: 144 mmHg
